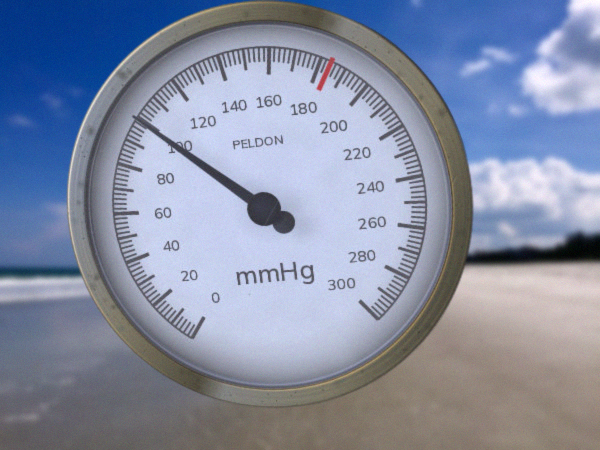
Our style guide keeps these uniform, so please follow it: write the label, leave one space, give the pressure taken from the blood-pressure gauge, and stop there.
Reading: 100 mmHg
